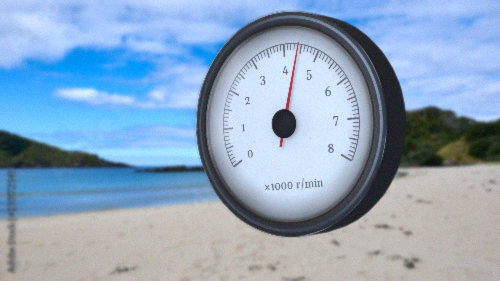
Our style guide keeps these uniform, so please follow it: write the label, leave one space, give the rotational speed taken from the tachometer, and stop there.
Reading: 4500 rpm
